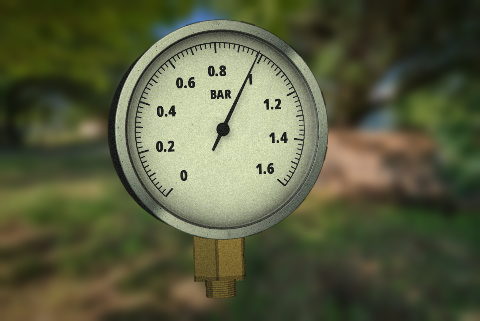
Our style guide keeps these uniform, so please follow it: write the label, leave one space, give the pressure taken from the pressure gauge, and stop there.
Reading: 0.98 bar
